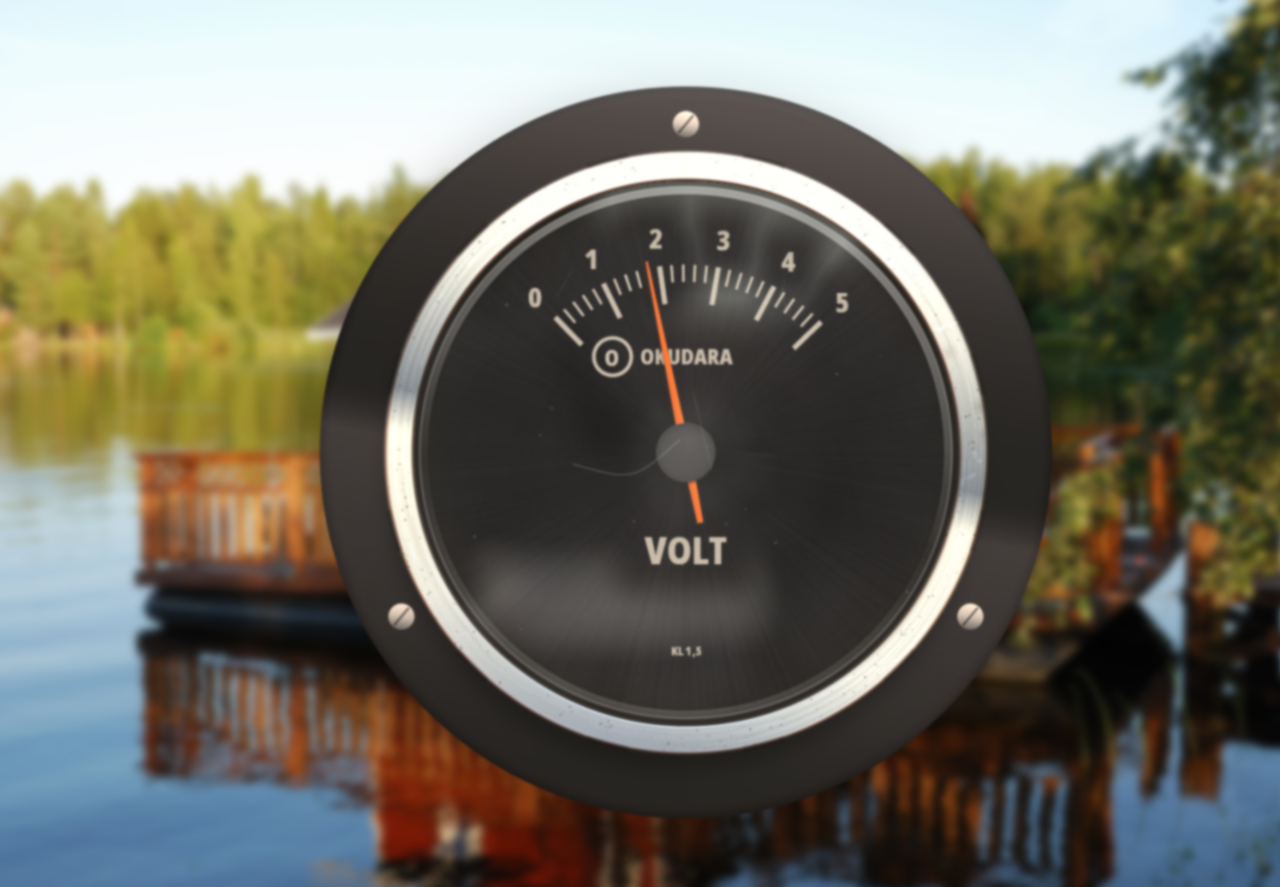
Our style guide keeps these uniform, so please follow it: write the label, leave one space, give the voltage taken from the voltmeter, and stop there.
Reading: 1.8 V
